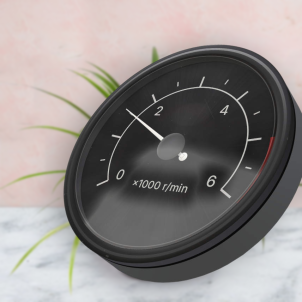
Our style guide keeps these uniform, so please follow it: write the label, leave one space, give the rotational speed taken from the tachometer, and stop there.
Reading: 1500 rpm
